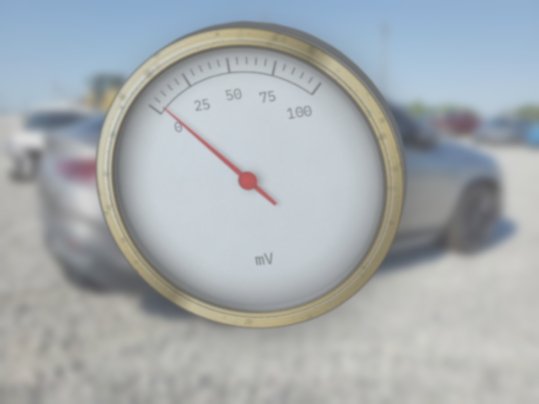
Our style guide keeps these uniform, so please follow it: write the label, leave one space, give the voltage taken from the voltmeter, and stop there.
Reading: 5 mV
